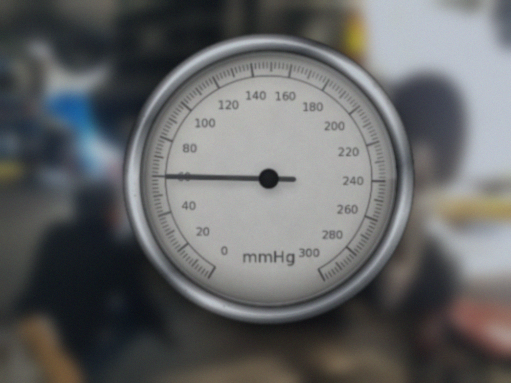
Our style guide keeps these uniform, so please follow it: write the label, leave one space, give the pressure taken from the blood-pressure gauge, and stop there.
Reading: 60 mmHg
